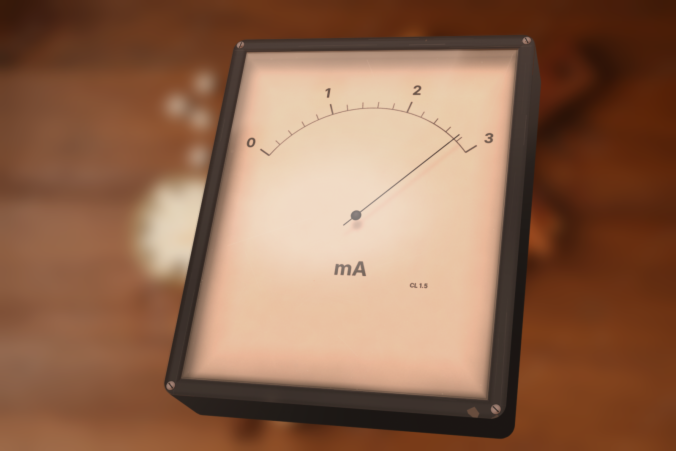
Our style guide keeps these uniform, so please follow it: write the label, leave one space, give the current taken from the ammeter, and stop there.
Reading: 2.8 mA
